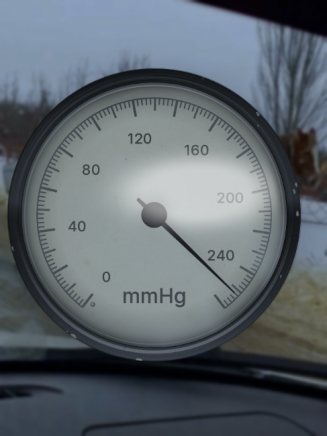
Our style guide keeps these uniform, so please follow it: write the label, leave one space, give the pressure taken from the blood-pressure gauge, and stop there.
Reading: 252 mmHg
